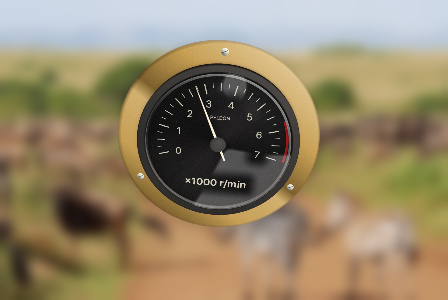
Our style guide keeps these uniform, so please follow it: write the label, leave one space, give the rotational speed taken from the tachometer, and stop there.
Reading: 2750 rpm
